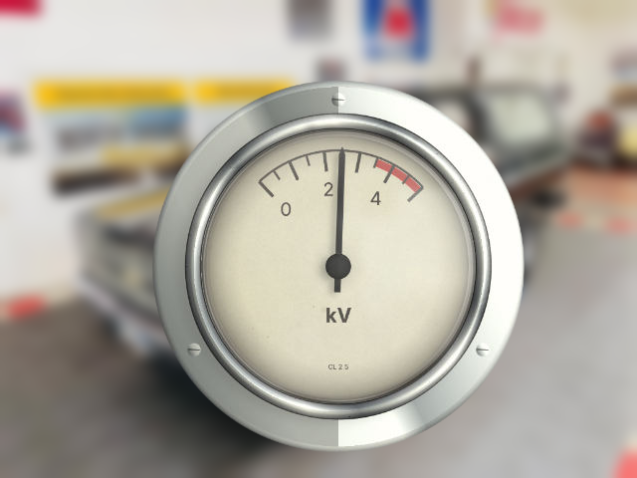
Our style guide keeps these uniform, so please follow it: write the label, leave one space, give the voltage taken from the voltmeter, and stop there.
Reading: 2.5 kV
